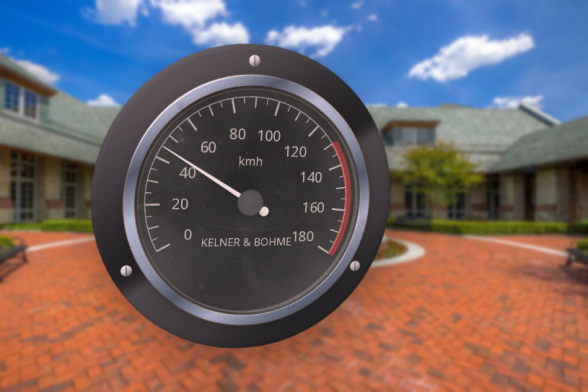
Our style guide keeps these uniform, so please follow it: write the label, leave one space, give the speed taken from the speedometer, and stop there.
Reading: 45 km/h
